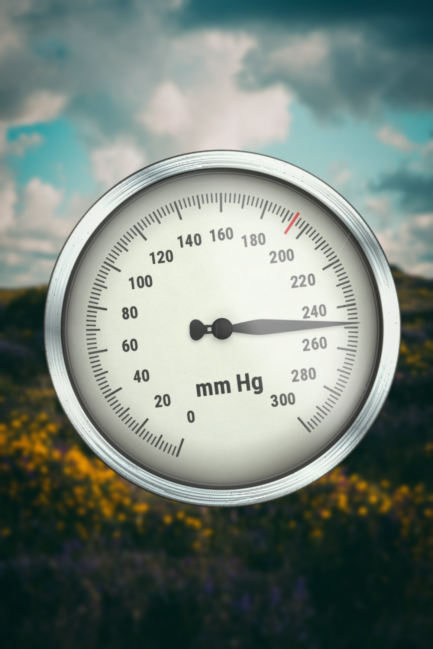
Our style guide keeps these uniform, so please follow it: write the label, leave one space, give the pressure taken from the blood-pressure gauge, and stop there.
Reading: 248 mmHg
